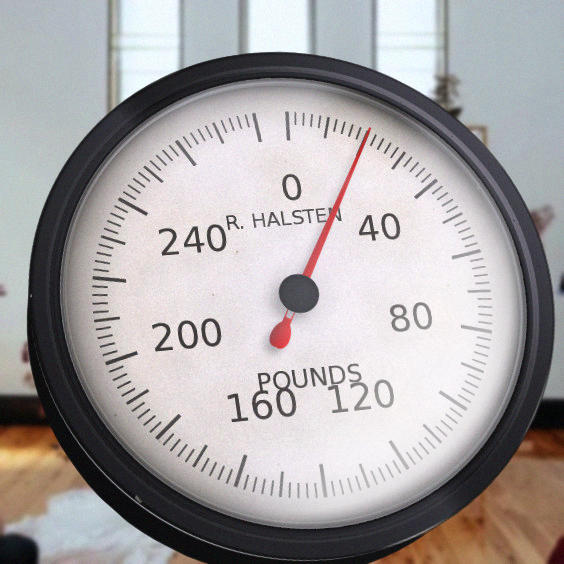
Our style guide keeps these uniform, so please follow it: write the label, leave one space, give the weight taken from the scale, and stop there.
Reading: 20 lb
